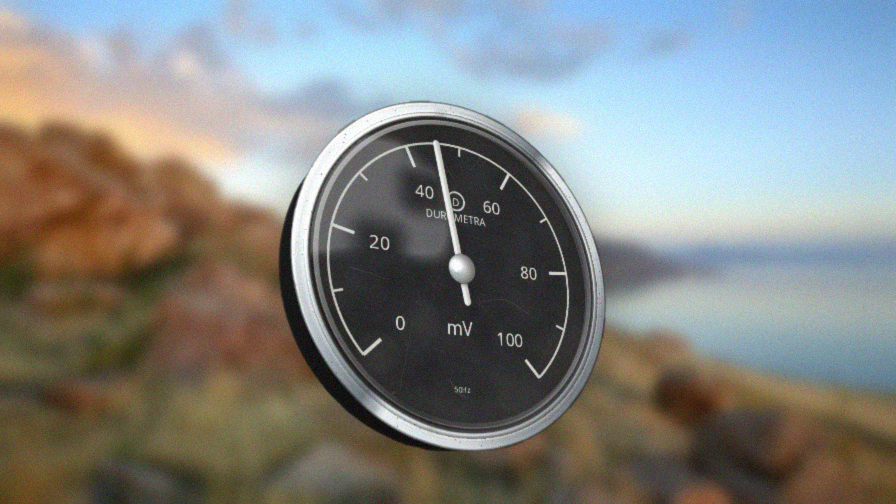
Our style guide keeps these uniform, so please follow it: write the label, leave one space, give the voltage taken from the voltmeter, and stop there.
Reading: 45 mV
